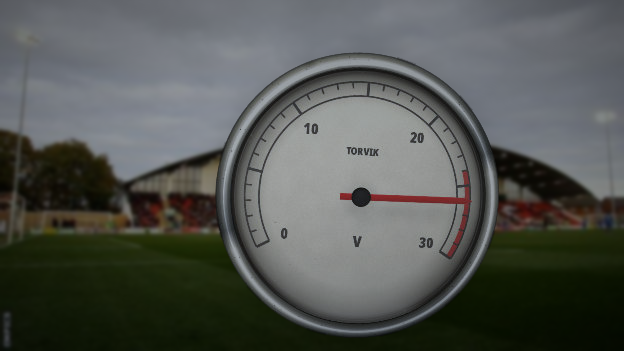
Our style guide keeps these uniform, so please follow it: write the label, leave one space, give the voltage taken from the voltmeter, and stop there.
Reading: 26 V
